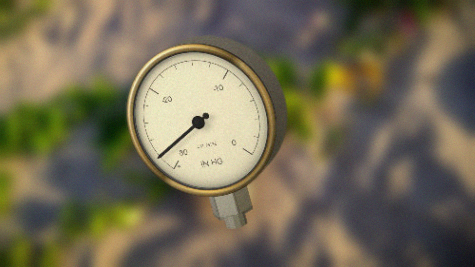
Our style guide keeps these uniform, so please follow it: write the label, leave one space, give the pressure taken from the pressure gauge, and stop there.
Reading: -28 inHg
